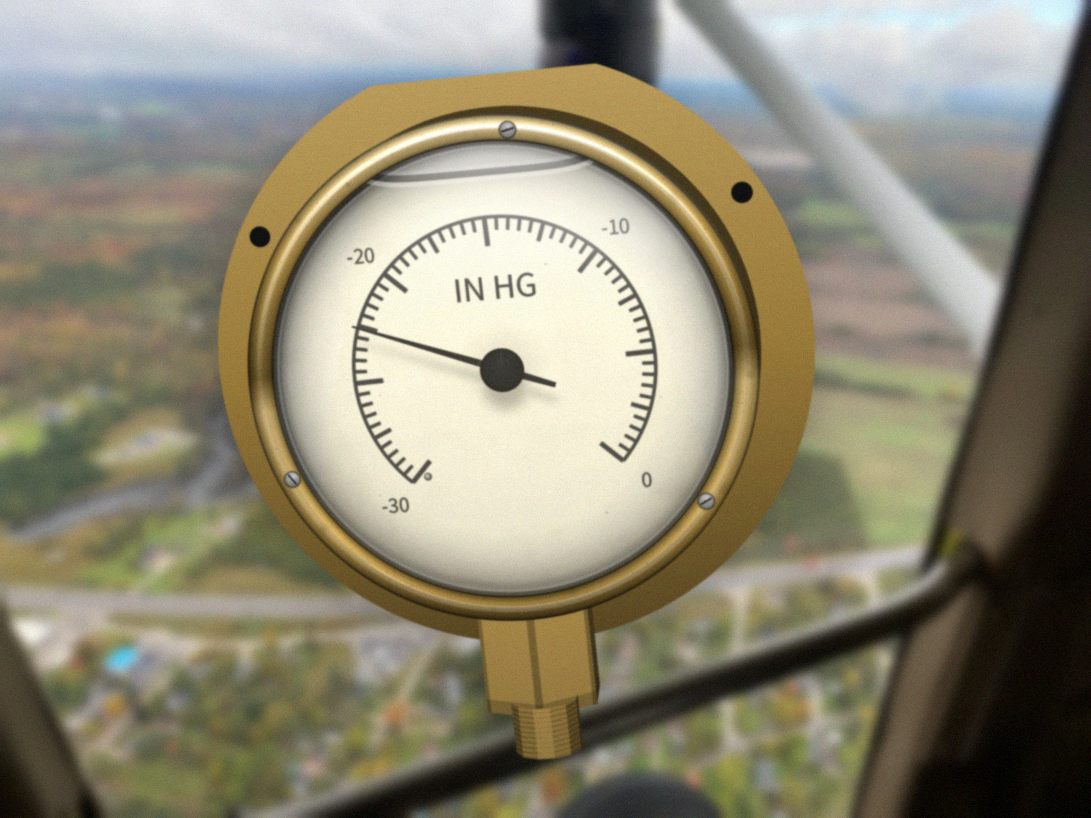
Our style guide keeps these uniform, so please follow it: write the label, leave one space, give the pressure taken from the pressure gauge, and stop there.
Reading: -22.5 inHg
